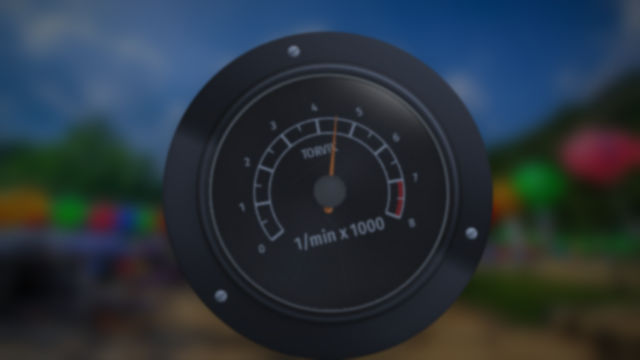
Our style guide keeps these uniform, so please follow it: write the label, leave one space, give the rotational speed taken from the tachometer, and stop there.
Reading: 4500 rpm
